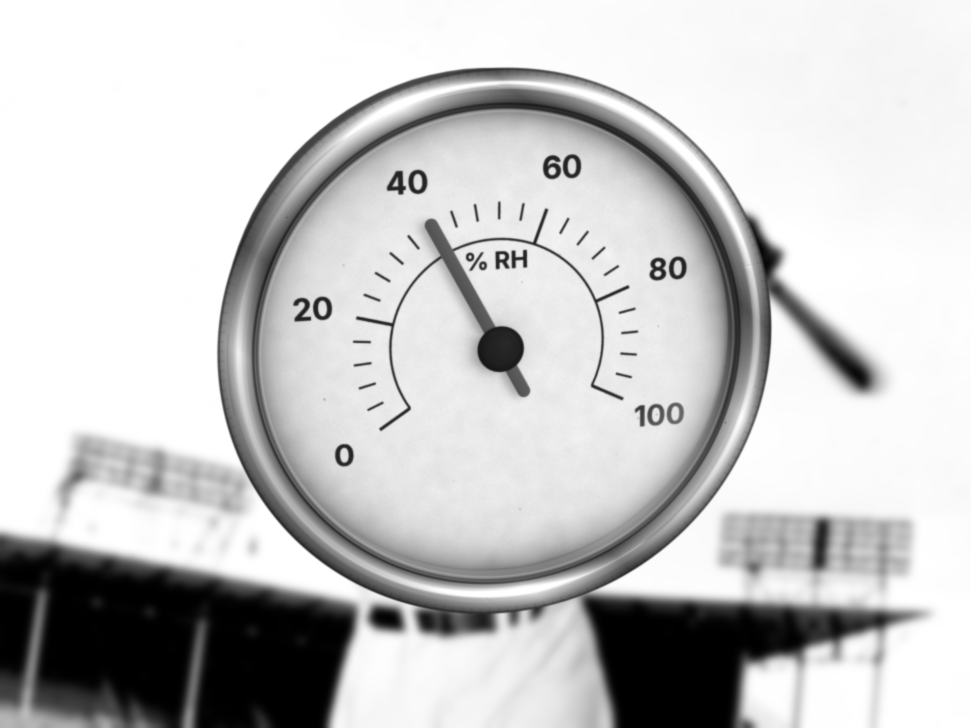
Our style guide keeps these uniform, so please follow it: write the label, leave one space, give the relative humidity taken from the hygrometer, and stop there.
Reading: 40 %
